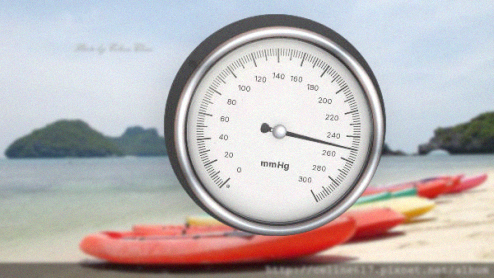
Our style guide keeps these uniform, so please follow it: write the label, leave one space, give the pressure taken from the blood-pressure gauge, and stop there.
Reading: 250 mmHg
